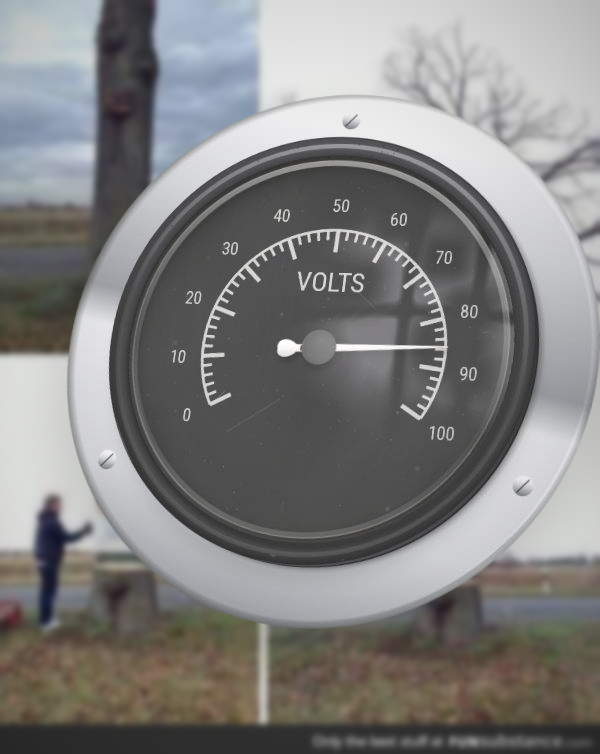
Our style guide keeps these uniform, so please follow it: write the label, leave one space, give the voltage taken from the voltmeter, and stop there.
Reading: 86 V
